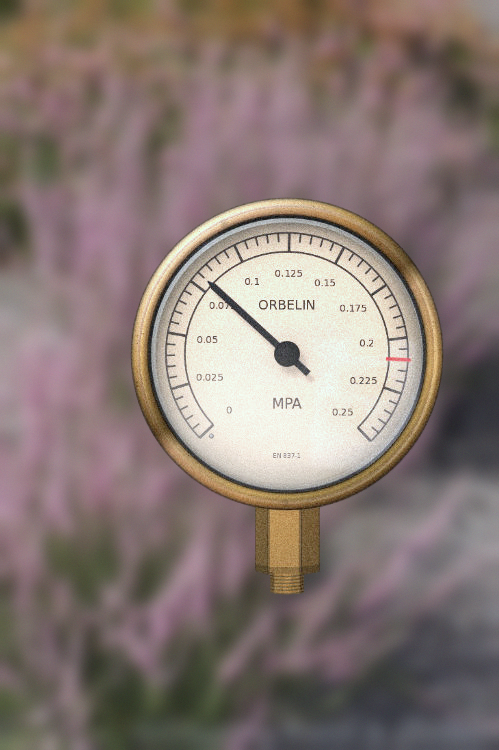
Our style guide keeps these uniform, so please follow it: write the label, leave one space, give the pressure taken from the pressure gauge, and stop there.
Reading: 0.08 MPa
